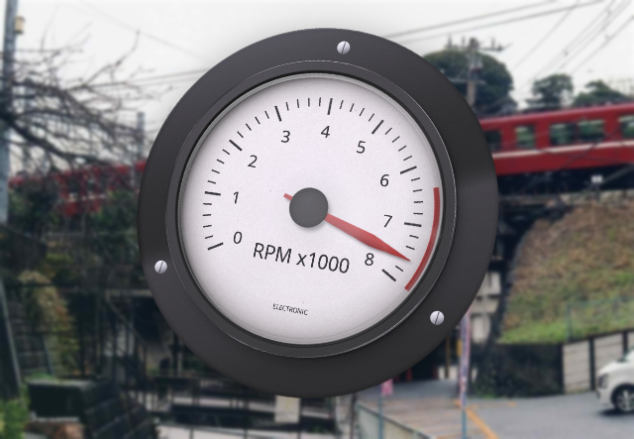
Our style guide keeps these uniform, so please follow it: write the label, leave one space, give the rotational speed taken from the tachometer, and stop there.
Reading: 7600 rpm
